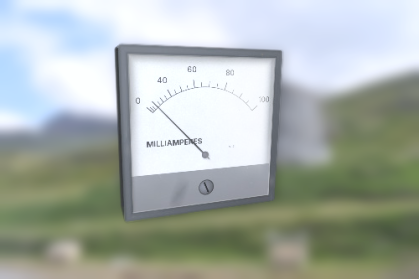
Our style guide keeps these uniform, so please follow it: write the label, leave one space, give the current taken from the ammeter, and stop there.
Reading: 20 mA
